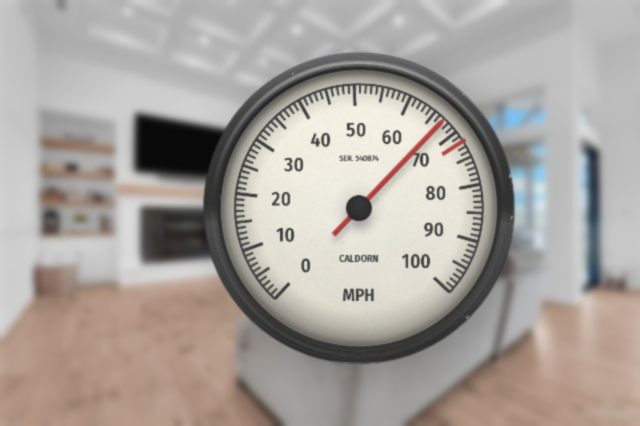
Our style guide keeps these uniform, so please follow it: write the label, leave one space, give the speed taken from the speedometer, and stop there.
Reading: 67 mph
